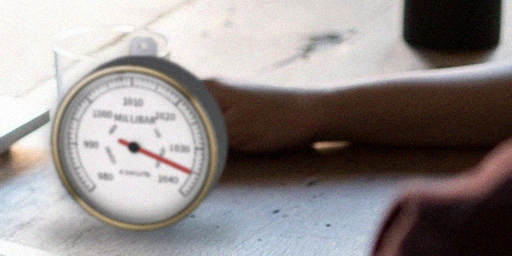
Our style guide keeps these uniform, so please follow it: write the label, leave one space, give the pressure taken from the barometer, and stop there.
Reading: 1035 mbar
